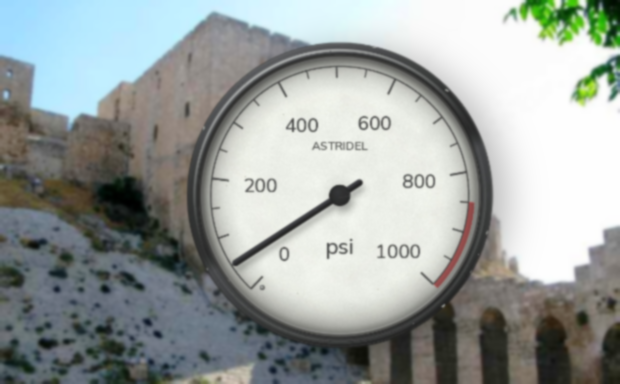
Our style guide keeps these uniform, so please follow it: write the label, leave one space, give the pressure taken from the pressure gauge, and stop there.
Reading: 50 psi
